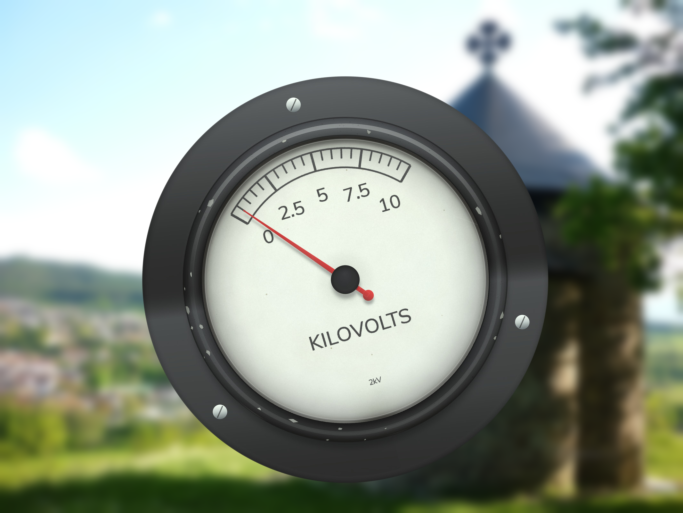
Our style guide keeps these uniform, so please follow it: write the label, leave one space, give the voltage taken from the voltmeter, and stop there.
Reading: 0.5 kV
